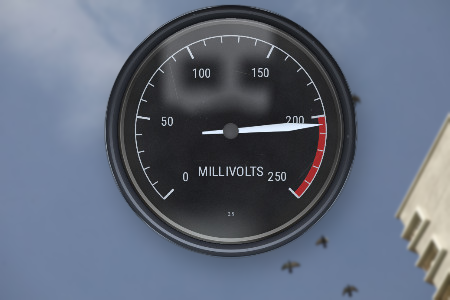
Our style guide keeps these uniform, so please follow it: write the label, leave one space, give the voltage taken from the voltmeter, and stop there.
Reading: 205 mV
